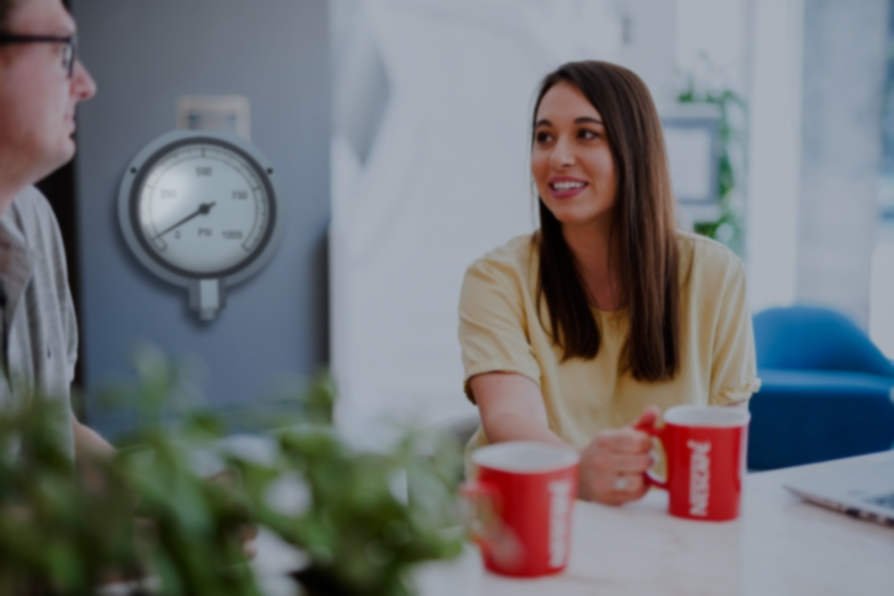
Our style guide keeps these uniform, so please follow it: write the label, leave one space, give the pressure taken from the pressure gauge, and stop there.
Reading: 50 psi
